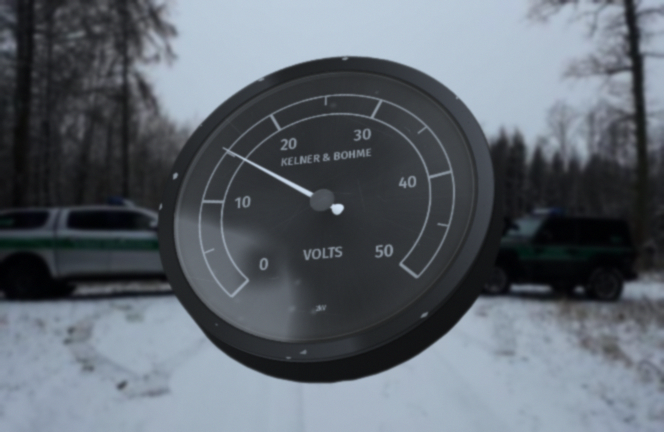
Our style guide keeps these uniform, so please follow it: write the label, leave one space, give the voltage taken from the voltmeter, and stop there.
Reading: 15 V
